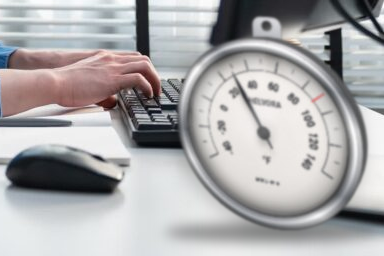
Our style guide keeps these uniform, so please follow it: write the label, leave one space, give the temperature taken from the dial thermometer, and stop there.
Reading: 30 °F
